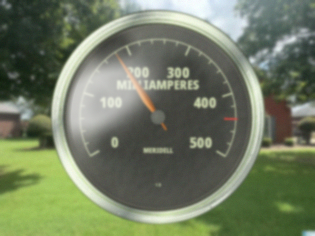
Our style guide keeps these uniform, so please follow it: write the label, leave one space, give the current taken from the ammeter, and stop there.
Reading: 180 mA
